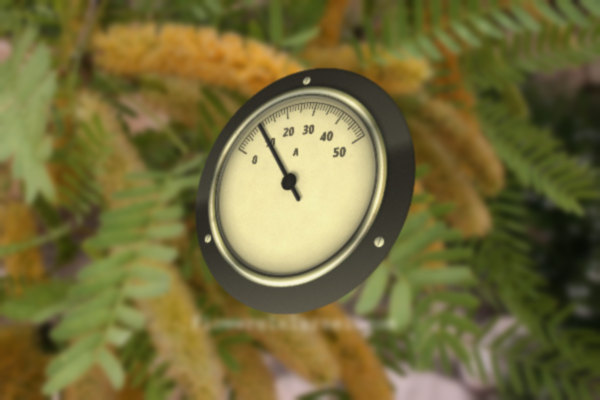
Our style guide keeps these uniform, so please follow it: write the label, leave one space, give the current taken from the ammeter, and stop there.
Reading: 10 A
